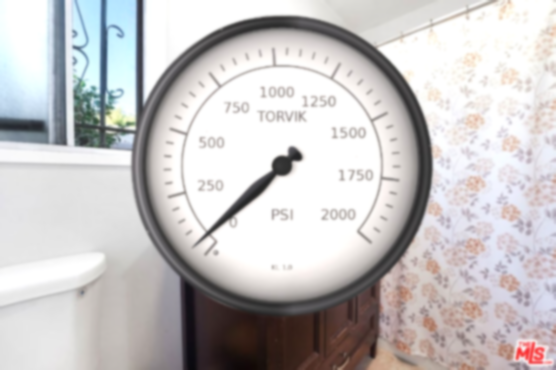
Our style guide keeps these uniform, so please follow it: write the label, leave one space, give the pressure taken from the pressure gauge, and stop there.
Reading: 50 psi
